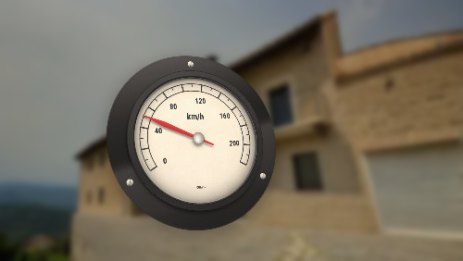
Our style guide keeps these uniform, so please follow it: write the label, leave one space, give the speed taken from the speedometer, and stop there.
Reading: 50 km/h
